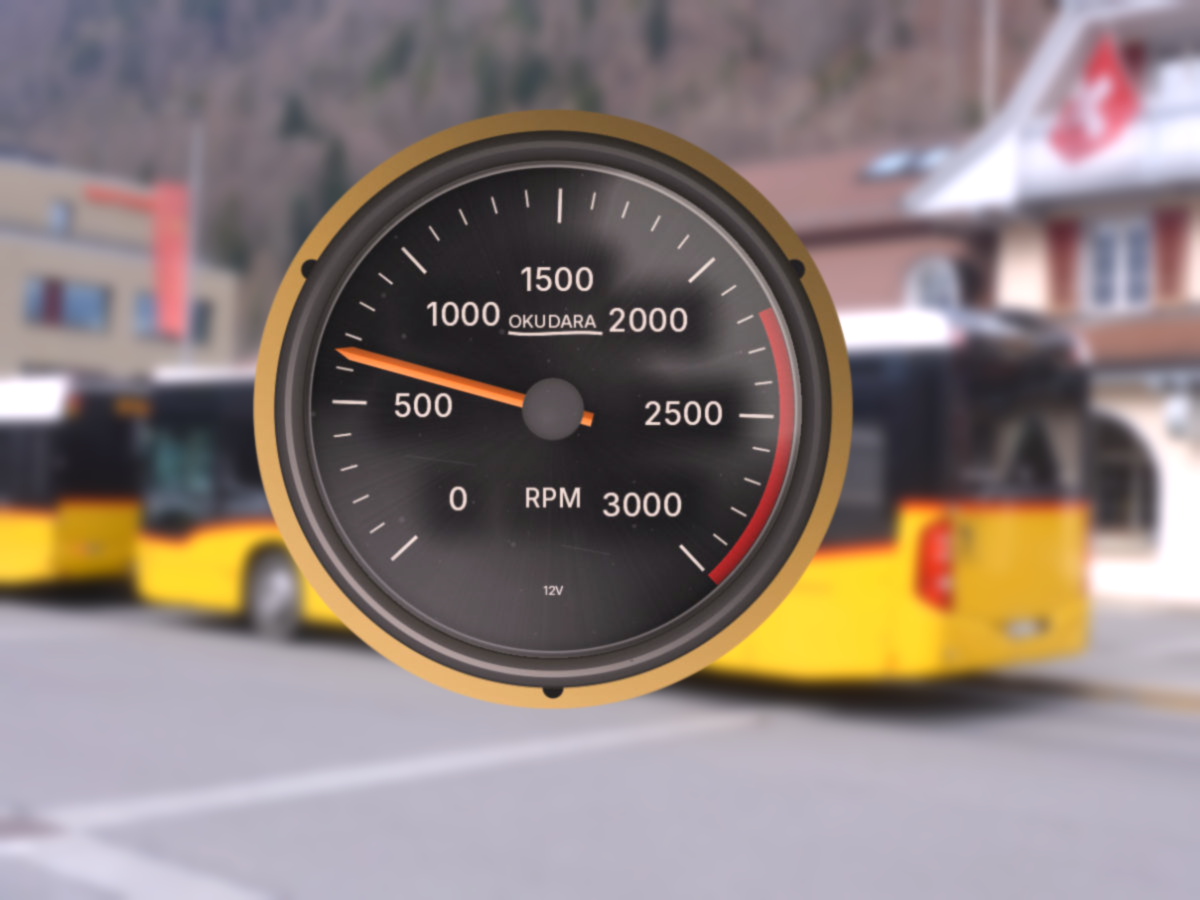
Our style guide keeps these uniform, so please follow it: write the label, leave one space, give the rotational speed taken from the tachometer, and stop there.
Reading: 650 rpm
